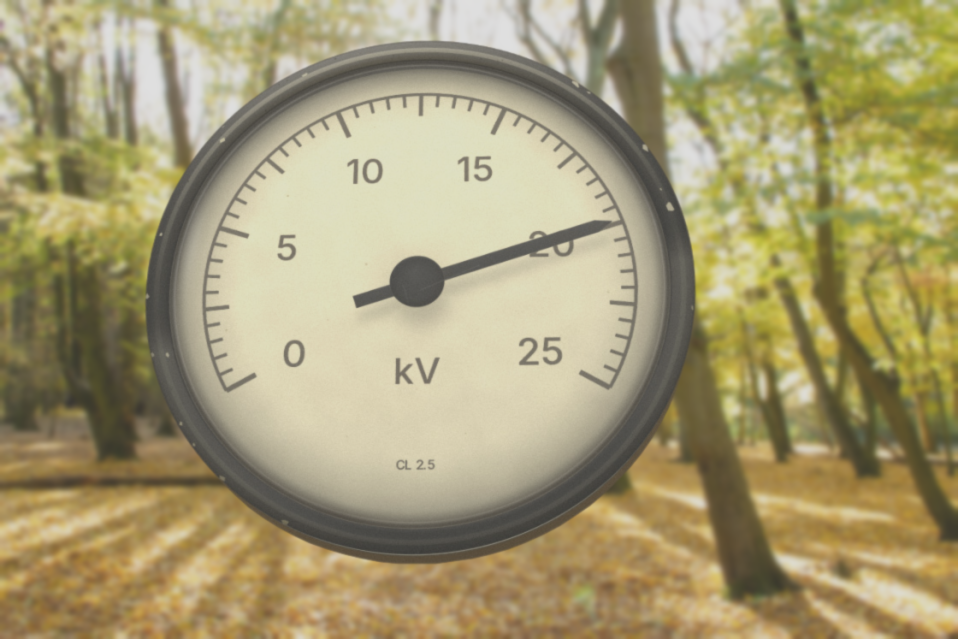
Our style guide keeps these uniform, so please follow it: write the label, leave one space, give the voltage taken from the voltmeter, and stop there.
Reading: 20 kV
